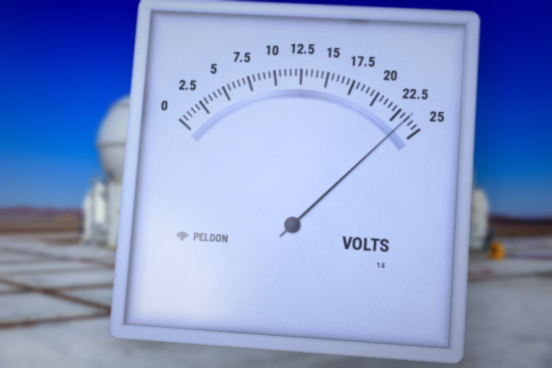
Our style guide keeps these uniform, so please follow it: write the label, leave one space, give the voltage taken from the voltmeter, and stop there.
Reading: 23.5 V
